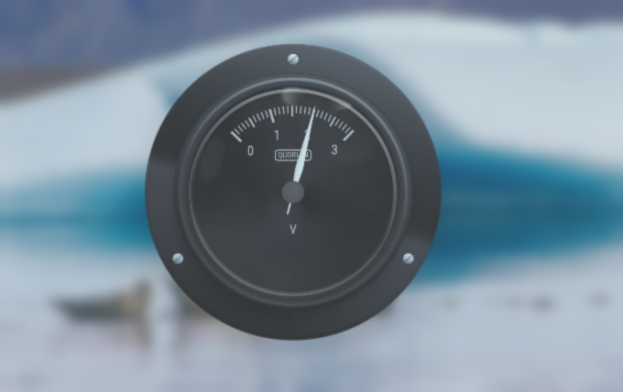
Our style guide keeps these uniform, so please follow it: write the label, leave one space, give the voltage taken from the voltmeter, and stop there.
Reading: 2 V
